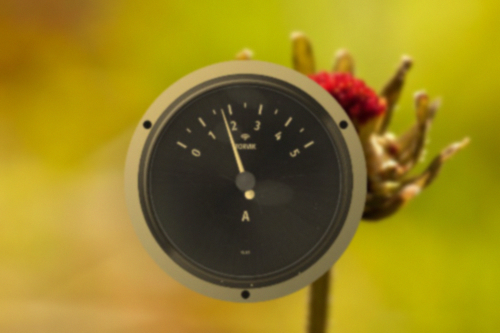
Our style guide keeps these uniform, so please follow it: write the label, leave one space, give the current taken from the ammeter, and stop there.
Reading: 1.75 A
